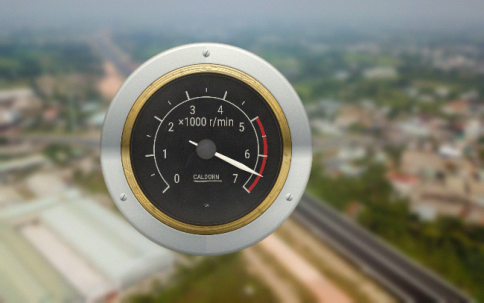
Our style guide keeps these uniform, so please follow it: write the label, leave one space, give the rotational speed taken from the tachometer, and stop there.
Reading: 6500 rpm
